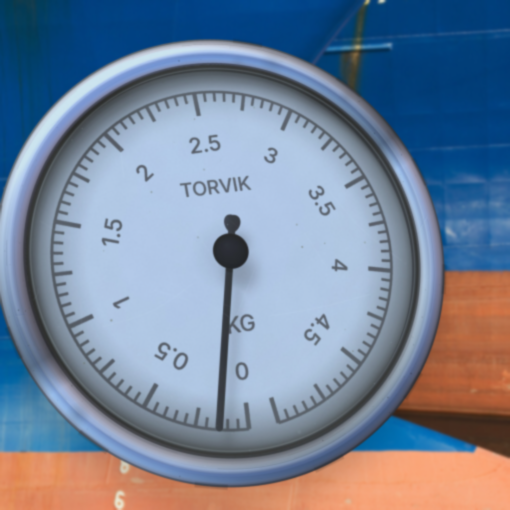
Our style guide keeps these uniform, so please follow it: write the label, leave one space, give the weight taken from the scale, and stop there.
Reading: 0.15 kg
